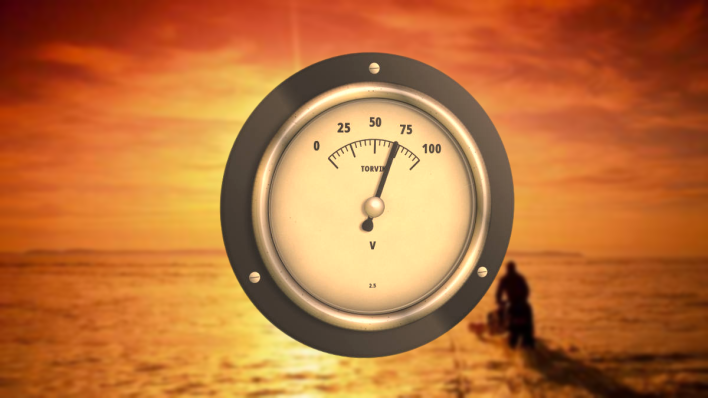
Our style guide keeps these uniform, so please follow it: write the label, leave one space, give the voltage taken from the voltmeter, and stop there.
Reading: 70 V
